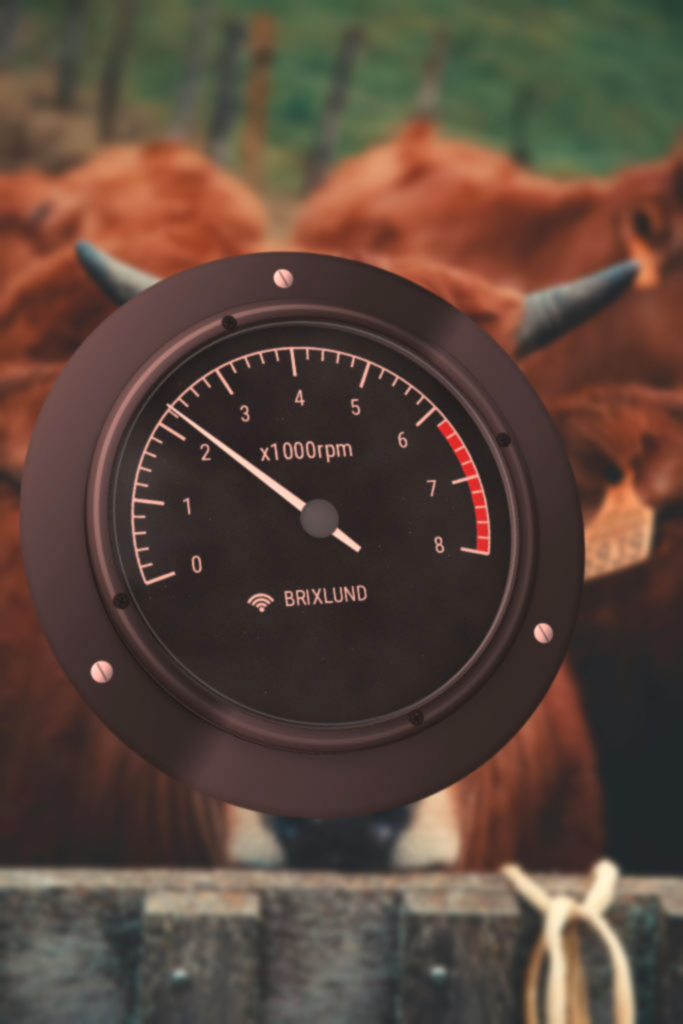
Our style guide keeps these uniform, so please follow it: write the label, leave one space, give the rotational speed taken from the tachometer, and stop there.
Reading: 2200 rpm
